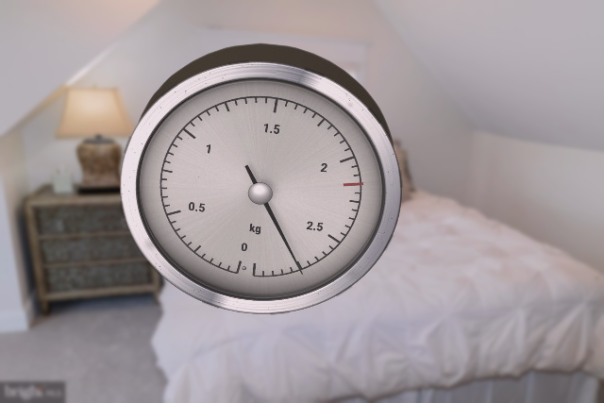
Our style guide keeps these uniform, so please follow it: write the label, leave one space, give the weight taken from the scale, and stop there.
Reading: 2.75 kg
